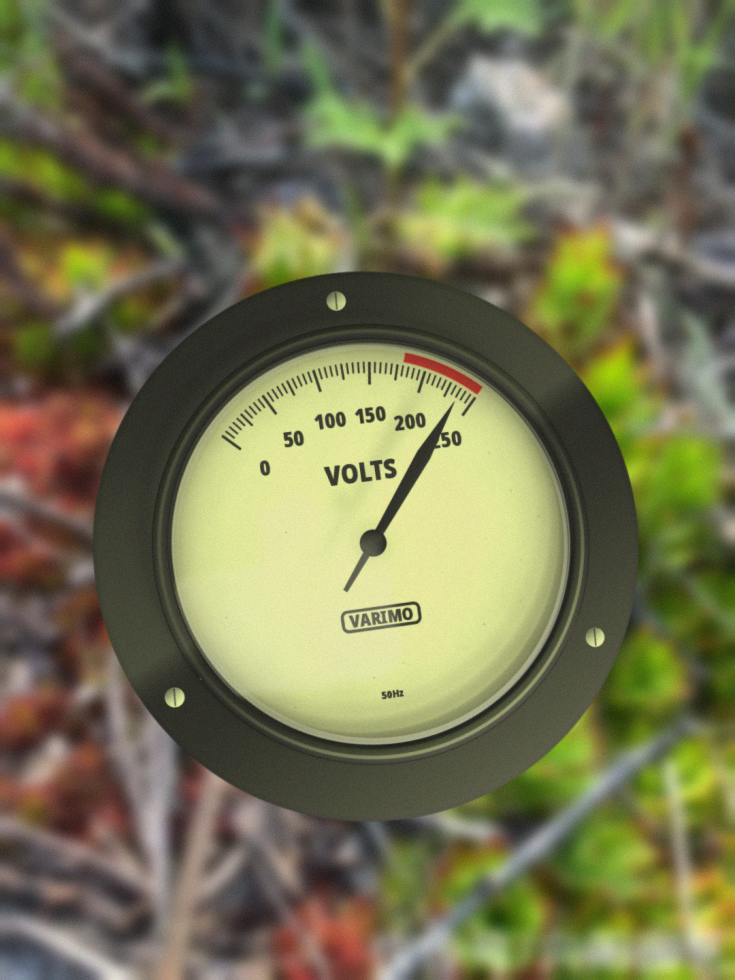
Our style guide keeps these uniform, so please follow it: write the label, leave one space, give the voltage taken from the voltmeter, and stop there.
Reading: 235 V
